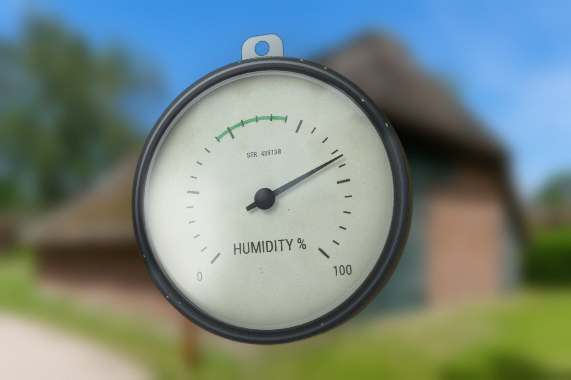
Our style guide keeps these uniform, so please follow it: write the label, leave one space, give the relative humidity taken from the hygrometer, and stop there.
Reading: 74 %
